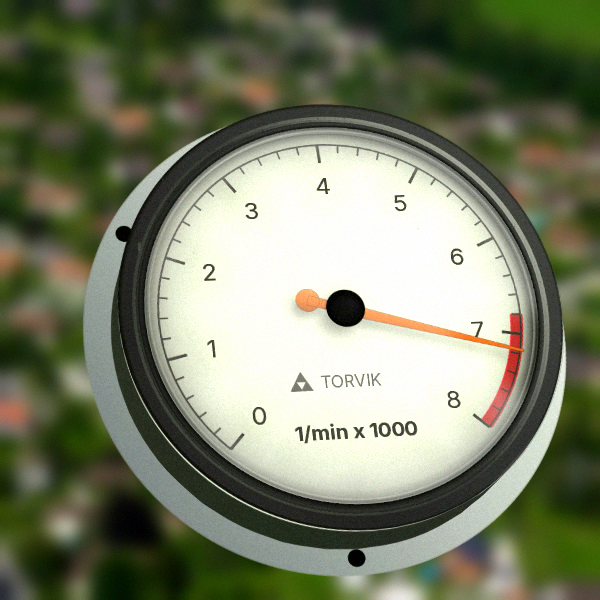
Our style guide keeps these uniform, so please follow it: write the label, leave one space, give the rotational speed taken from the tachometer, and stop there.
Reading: 7200 rpm
